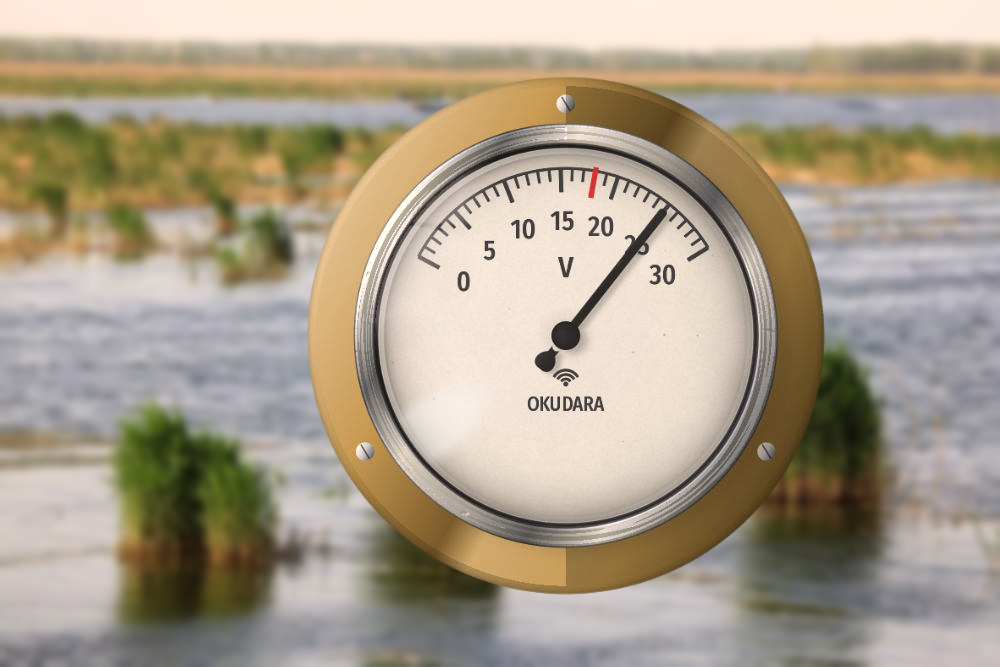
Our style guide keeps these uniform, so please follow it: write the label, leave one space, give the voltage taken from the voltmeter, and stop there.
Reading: 25 V
